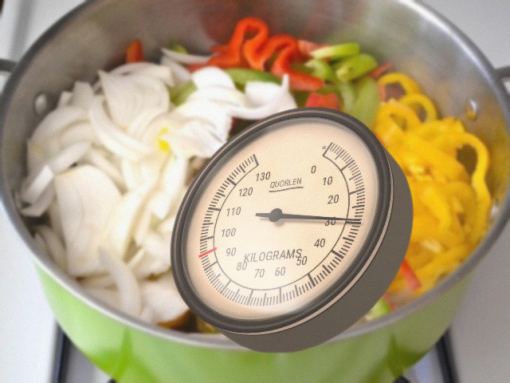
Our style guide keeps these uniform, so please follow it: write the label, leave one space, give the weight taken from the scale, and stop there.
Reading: 30 kg
